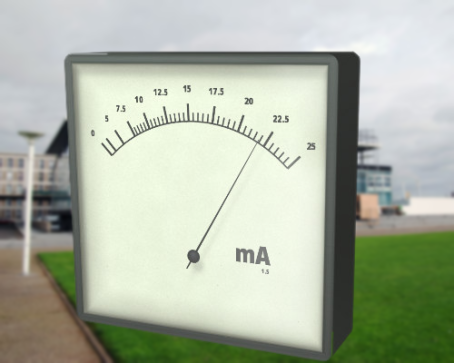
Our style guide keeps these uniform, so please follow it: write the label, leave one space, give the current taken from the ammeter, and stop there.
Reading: 22 mA
